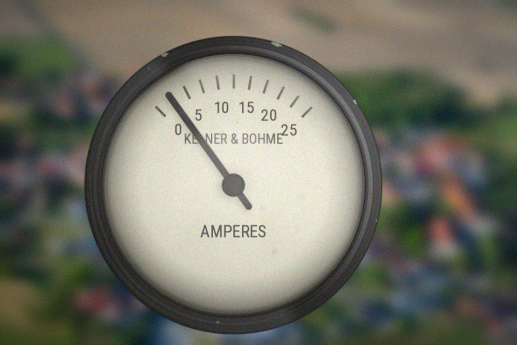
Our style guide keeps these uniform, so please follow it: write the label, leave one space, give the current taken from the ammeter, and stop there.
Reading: 2.5 A
